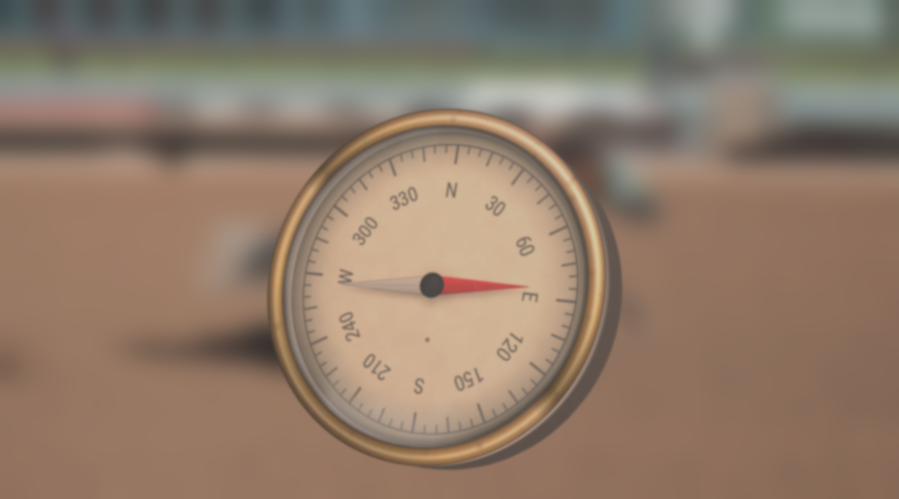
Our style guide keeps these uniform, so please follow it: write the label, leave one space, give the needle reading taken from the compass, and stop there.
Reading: 85 °
